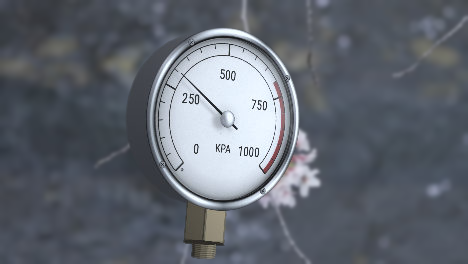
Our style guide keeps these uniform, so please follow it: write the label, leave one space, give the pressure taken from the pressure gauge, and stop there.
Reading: 300 kPa
